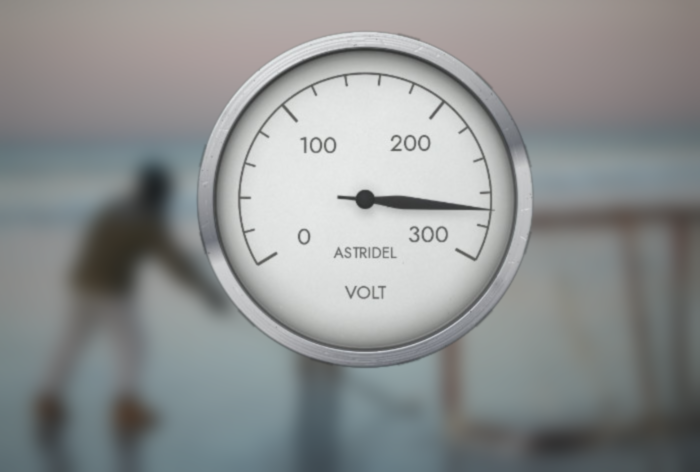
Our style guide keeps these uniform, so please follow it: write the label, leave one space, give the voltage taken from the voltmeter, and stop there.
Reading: 270 V
